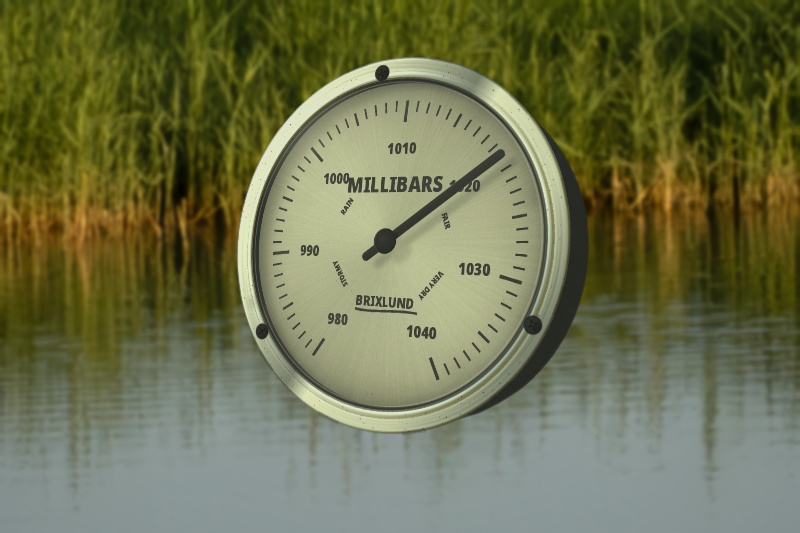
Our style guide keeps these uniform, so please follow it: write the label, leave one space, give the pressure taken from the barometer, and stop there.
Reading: 1020 mbar
